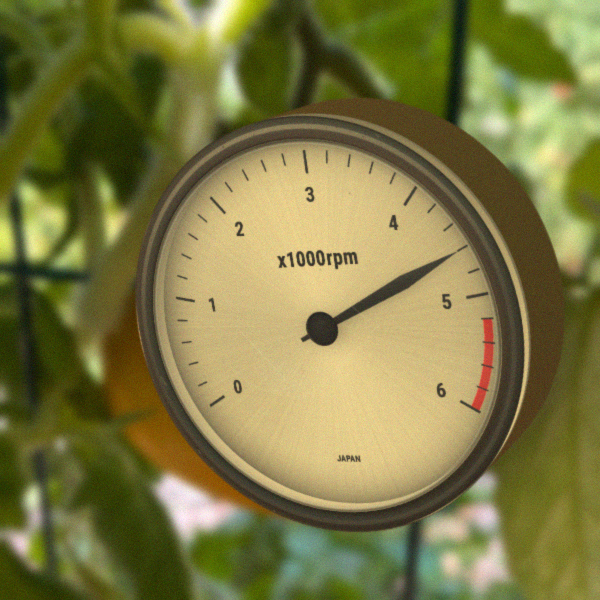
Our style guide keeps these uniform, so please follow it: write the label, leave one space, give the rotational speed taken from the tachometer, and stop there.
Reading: 4600 rpm
